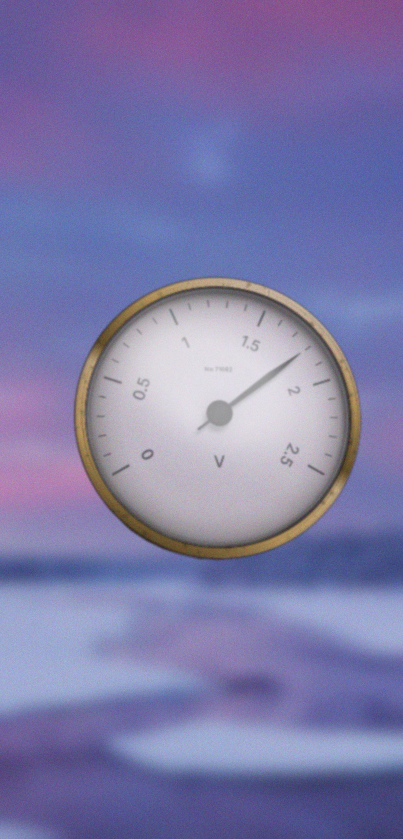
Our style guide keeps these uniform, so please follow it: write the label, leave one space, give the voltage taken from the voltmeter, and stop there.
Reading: 1.8 V
